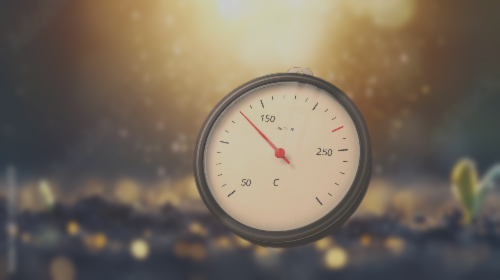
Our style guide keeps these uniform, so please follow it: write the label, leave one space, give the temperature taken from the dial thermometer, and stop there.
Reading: 130 °C
